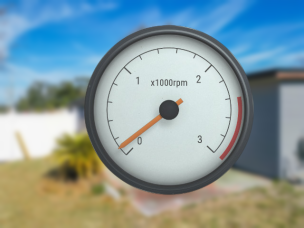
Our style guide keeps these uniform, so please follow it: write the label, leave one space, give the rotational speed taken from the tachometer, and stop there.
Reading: 100 rpm
